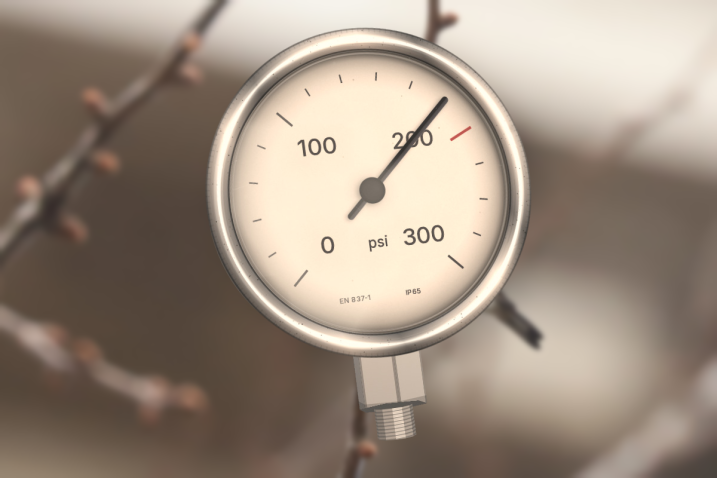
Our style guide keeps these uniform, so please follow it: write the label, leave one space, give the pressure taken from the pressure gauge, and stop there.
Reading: 200 psi
